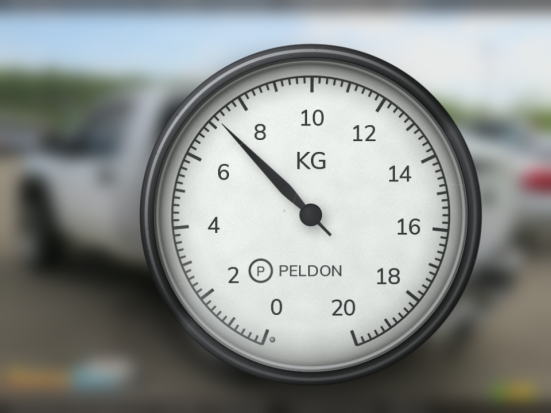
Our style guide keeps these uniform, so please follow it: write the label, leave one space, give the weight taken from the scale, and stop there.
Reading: 7.2 kg
